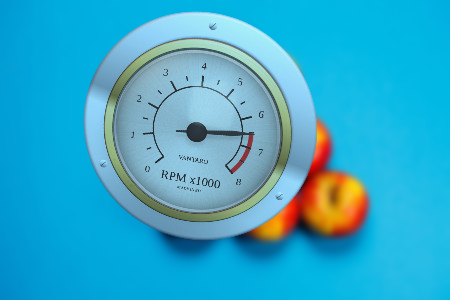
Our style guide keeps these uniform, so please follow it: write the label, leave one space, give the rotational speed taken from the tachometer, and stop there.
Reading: 6500 rpm
